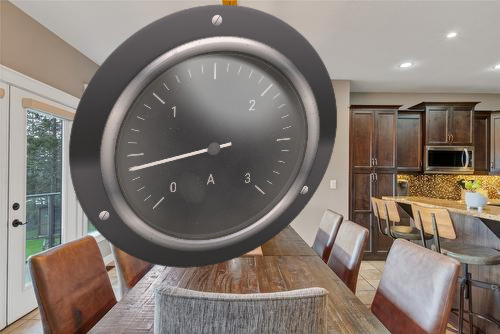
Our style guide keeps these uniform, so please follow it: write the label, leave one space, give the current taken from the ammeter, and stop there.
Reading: 0.4 A
